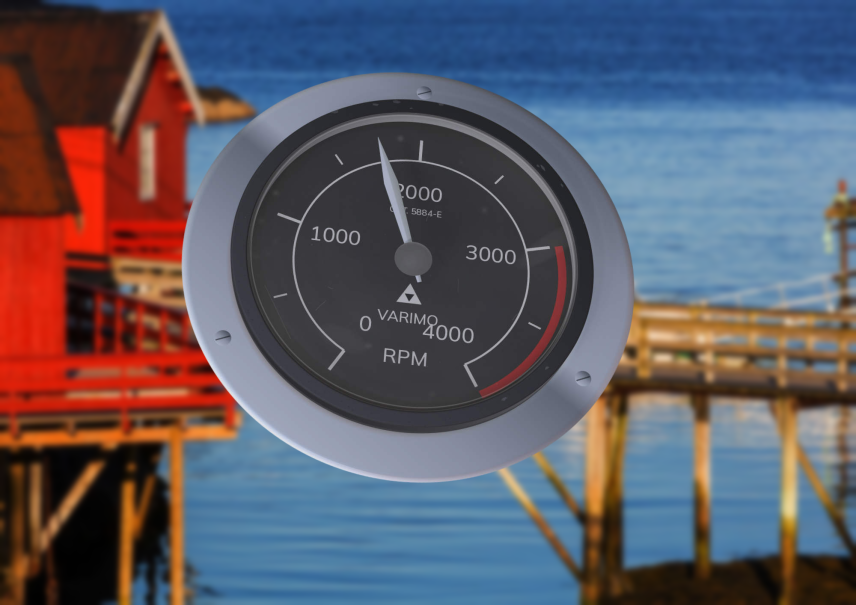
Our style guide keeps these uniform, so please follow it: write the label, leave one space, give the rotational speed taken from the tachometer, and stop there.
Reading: 1750 rpm
